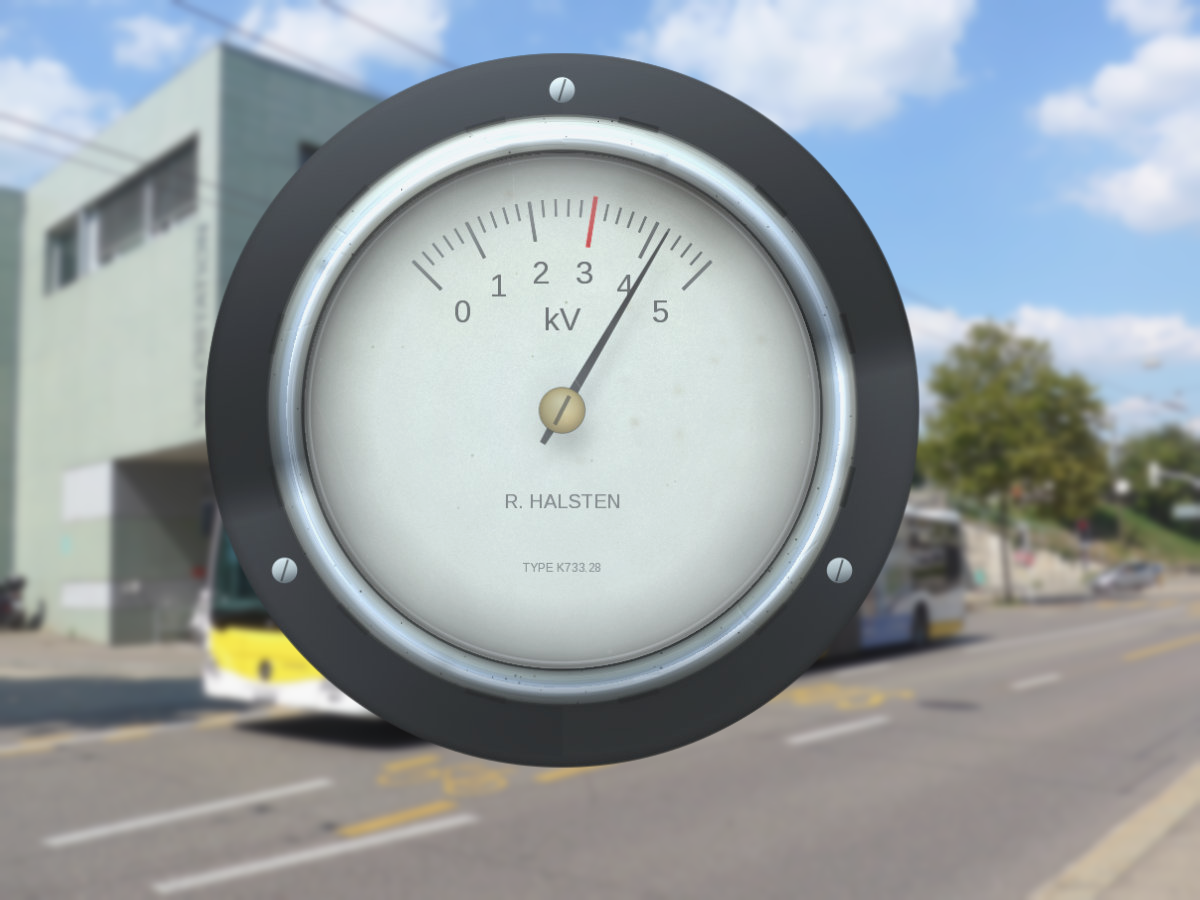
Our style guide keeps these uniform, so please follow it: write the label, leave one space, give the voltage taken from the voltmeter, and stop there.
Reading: 4.2 kV
